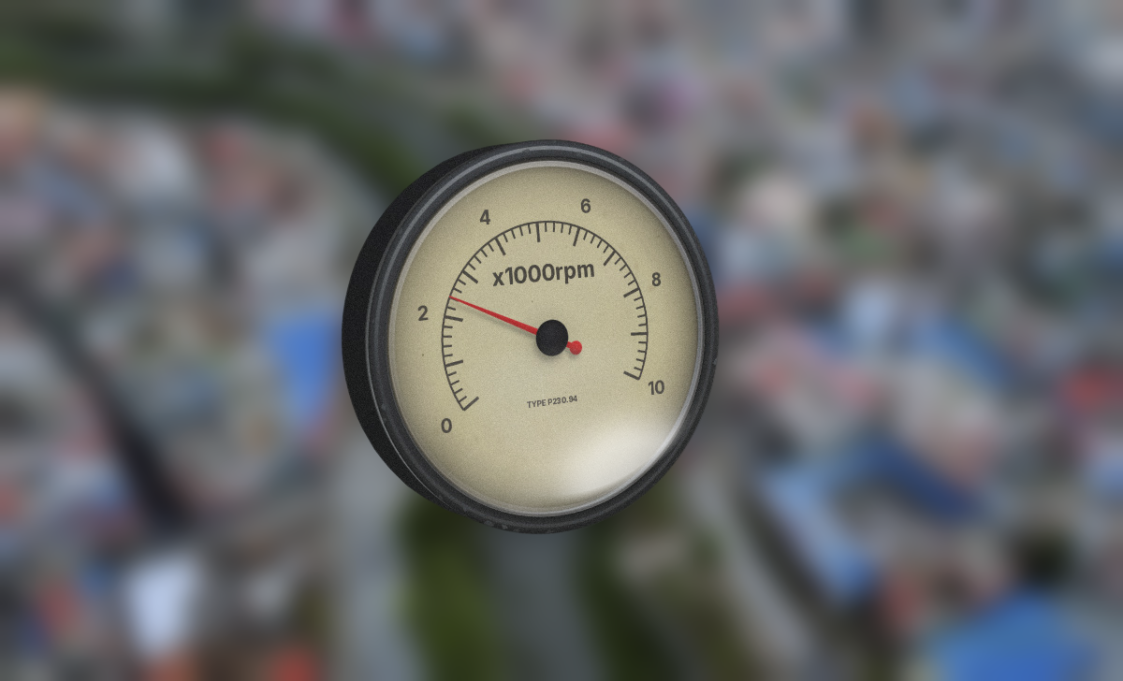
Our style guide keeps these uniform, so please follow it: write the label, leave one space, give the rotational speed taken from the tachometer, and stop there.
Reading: 2400 rpm
